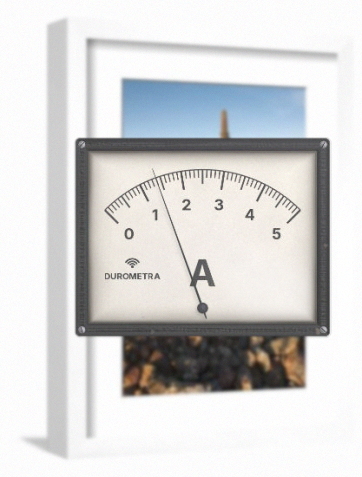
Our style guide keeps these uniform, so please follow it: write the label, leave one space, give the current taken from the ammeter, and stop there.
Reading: 1.4 A
